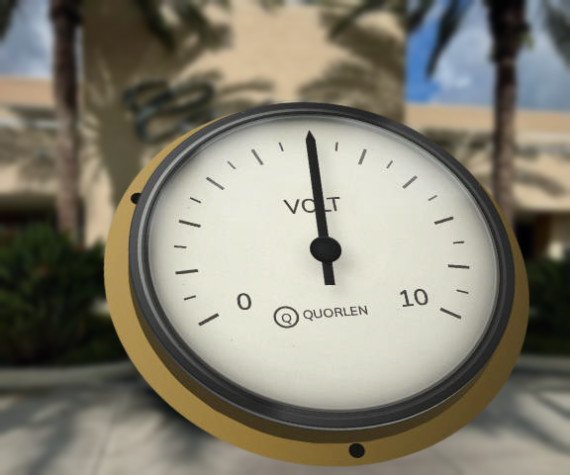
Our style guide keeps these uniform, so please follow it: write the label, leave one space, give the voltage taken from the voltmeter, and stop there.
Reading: 5 V
